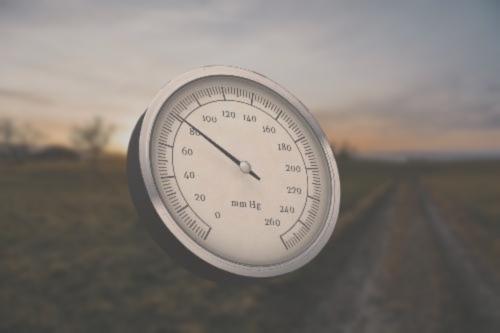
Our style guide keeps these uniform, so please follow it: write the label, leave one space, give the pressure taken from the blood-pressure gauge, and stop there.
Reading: 80 mmHg
